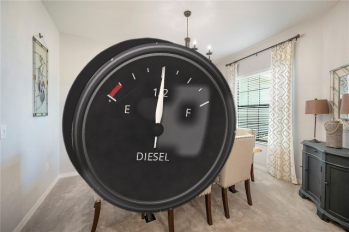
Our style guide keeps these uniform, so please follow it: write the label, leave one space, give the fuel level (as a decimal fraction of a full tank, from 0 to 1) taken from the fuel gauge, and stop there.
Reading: 0.5
